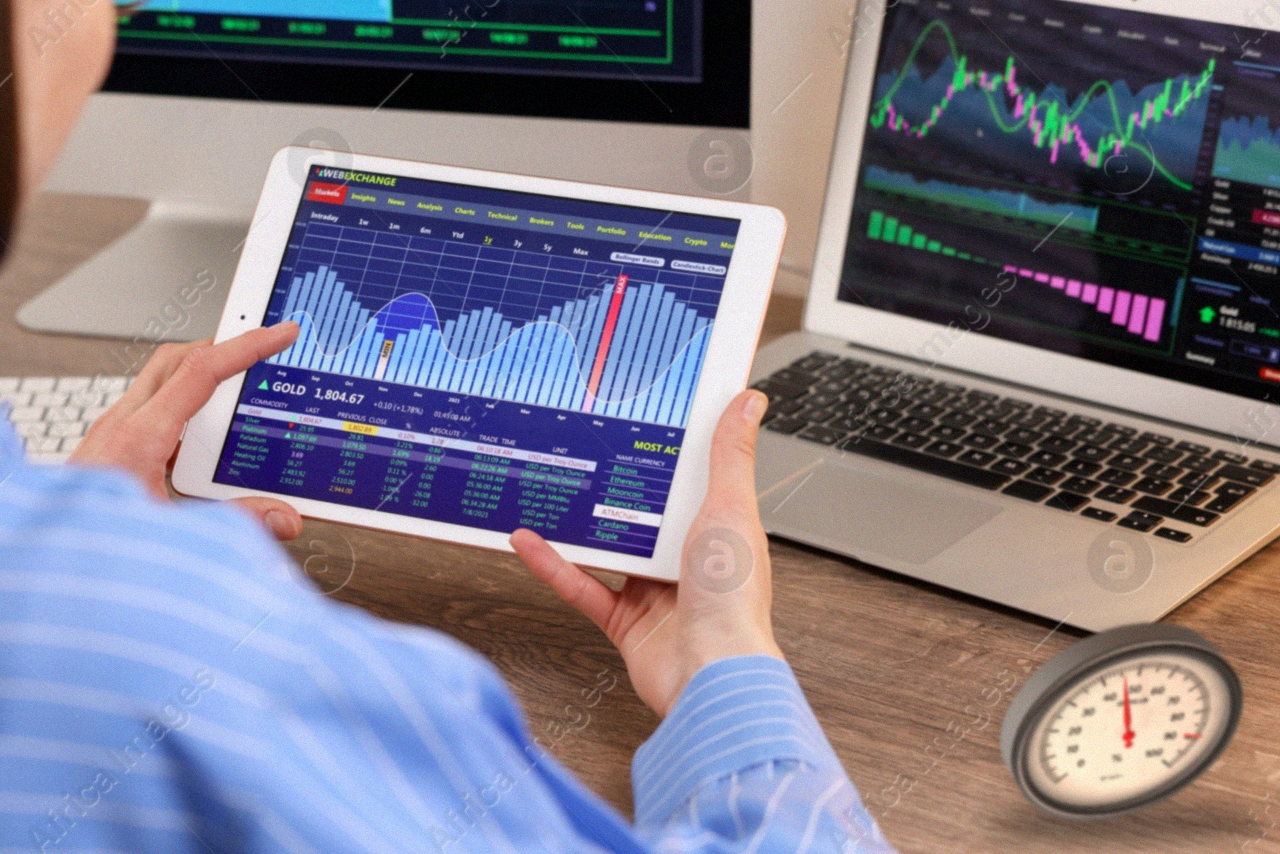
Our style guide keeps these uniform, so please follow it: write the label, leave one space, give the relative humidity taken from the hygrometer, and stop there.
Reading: 45 %
